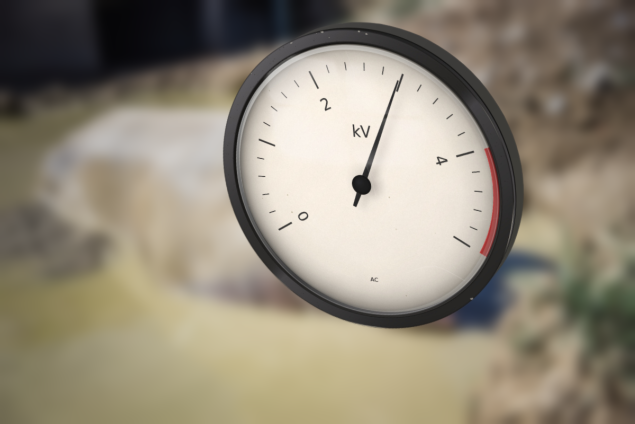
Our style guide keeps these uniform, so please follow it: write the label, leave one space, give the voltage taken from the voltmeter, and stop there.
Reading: 3 kV
